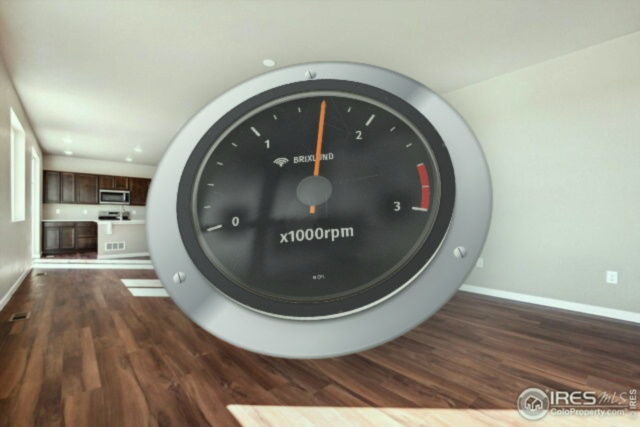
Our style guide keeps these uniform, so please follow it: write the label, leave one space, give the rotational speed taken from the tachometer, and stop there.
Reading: 1600 rpm
